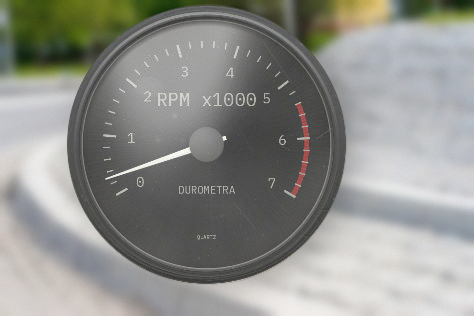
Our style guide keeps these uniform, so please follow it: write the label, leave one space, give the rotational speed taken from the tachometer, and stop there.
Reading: 300 rpm
